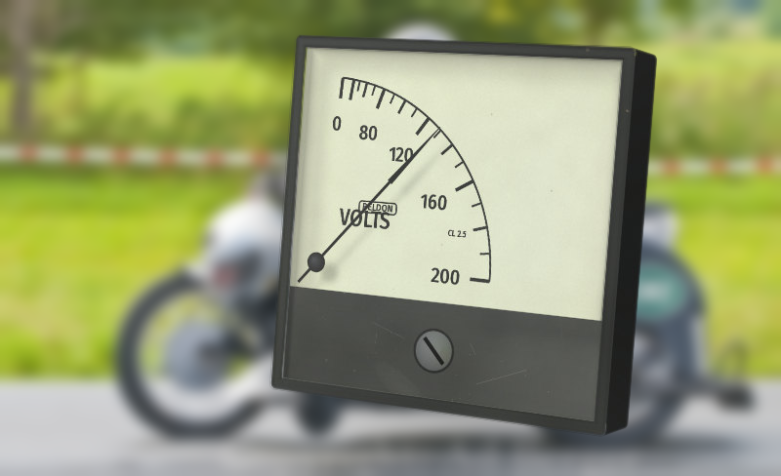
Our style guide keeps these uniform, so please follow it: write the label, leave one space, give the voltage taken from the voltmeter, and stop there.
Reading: 130 V
